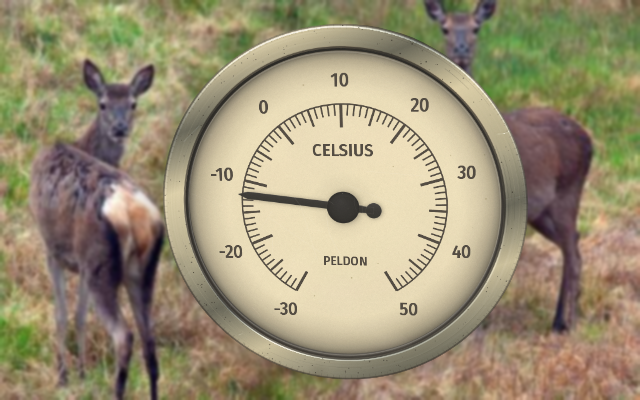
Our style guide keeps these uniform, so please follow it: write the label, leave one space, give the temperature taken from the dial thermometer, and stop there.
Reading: -12 °C
